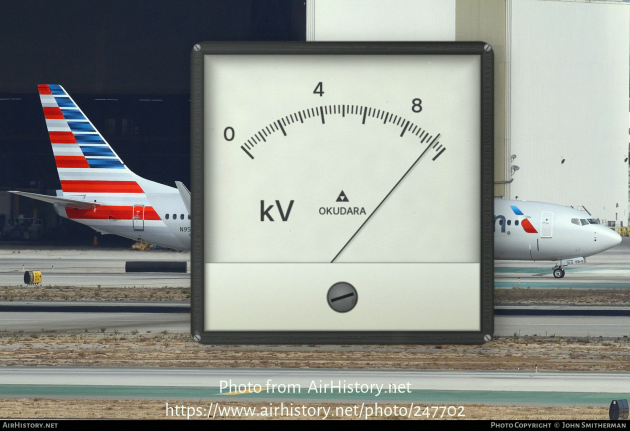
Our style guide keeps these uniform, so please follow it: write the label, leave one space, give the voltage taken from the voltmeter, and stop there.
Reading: 9.4 kV
